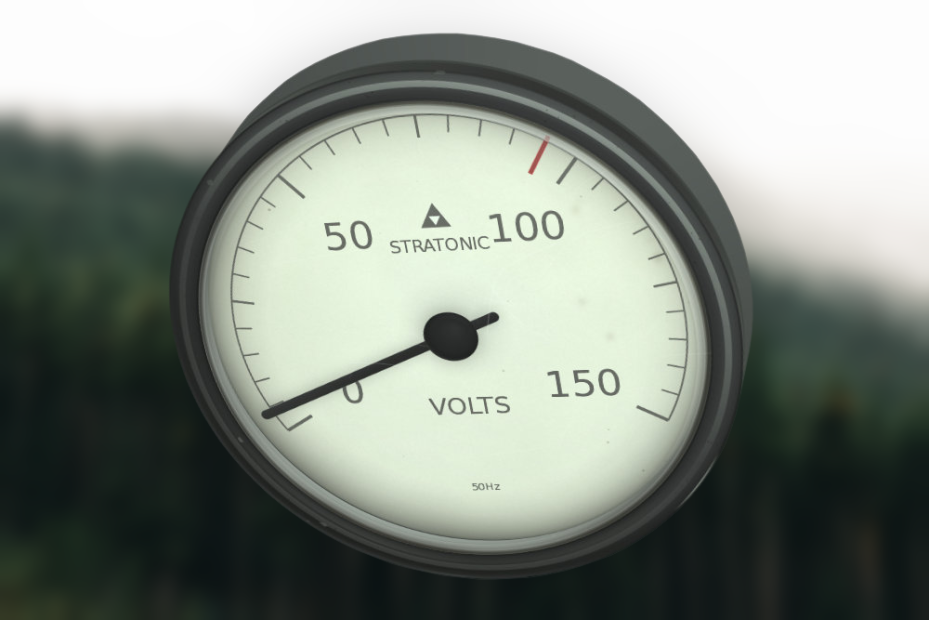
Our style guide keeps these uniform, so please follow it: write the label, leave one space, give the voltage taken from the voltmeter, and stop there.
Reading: 5 V
